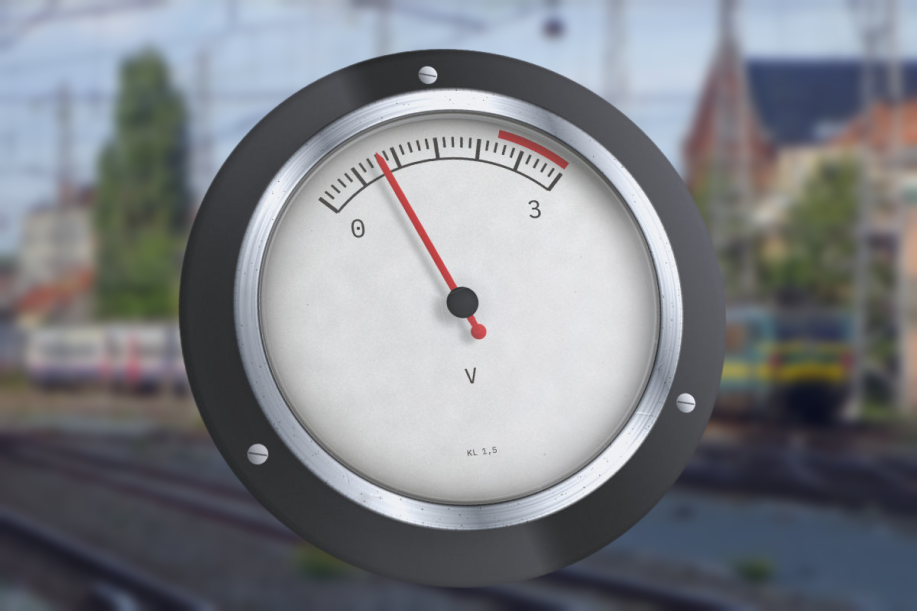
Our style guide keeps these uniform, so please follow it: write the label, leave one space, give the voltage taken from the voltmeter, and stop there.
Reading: 0.8 V
